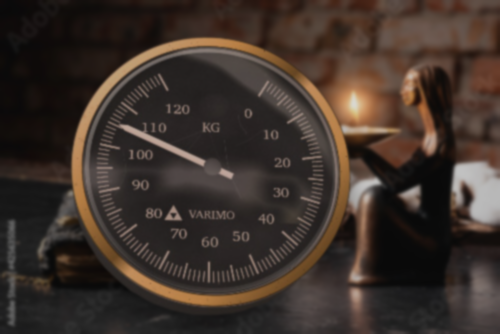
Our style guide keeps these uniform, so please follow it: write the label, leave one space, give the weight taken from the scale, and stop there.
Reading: 105 kg
